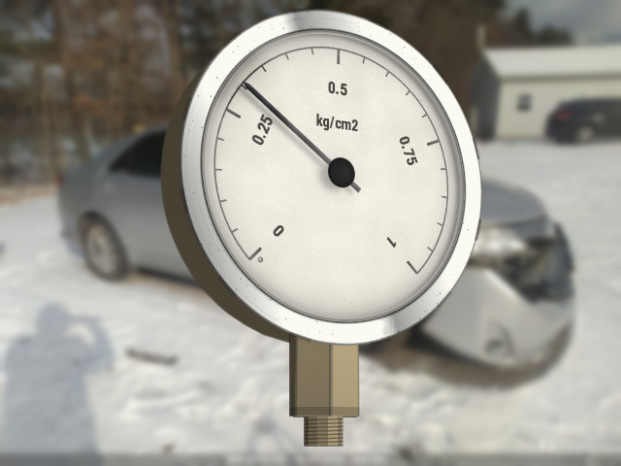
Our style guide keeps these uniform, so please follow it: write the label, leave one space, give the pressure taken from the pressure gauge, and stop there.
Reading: 0.3 kg/cm²
